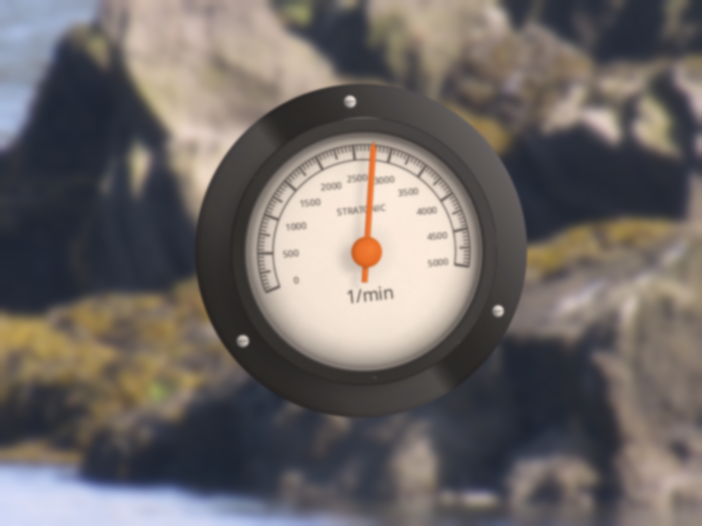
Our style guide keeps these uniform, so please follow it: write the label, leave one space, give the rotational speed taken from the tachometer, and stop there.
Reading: 2750 rpm
